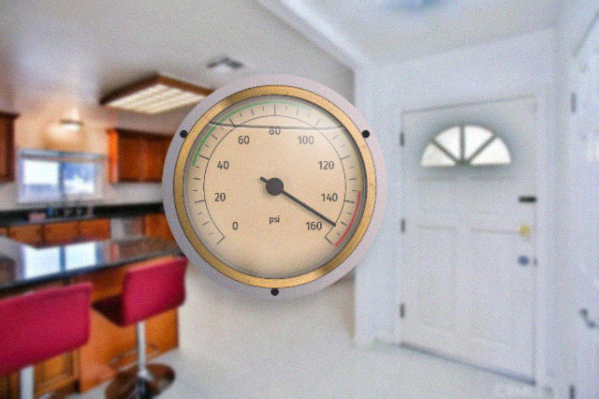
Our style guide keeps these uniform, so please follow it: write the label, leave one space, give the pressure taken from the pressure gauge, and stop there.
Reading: 152.5 psi
